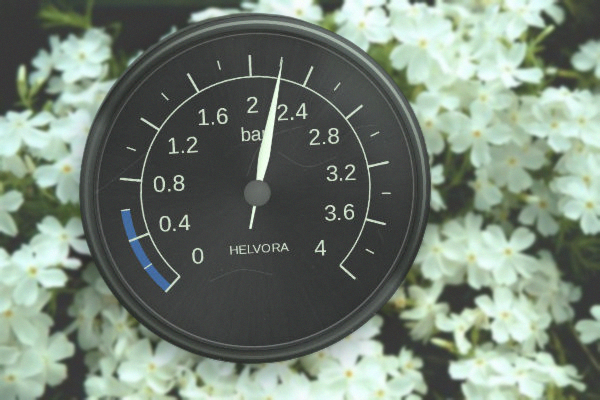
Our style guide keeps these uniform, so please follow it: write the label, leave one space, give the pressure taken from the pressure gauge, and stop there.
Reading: 2.2 bar
